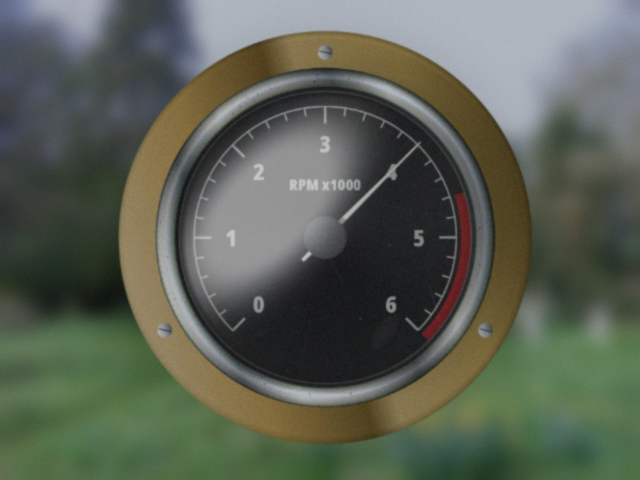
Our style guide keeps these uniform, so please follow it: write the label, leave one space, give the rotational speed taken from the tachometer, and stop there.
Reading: 4000 rpm
